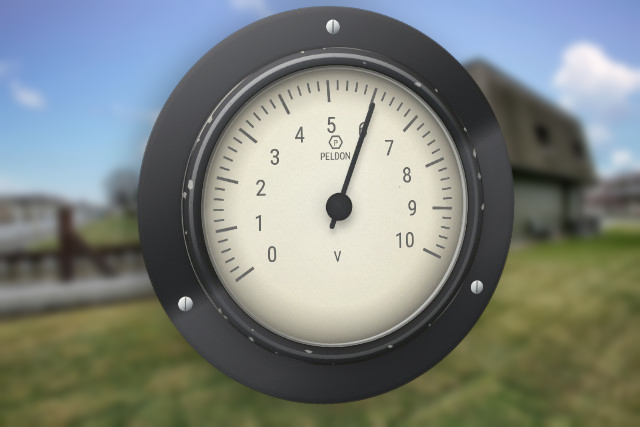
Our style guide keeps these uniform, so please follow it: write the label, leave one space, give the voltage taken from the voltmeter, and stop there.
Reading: 6 V
